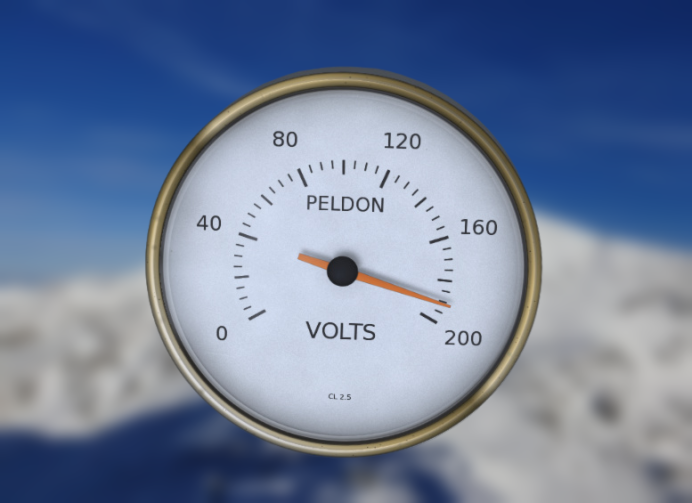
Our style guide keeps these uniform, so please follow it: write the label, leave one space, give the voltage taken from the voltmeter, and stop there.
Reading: 190 V
